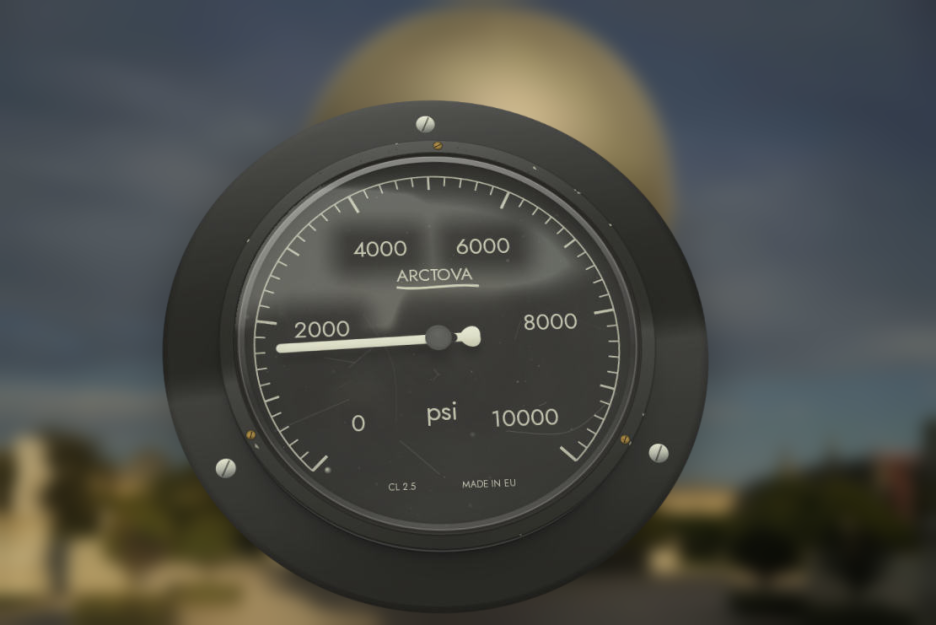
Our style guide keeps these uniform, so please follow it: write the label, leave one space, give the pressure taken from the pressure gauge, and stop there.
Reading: 1600 psi
